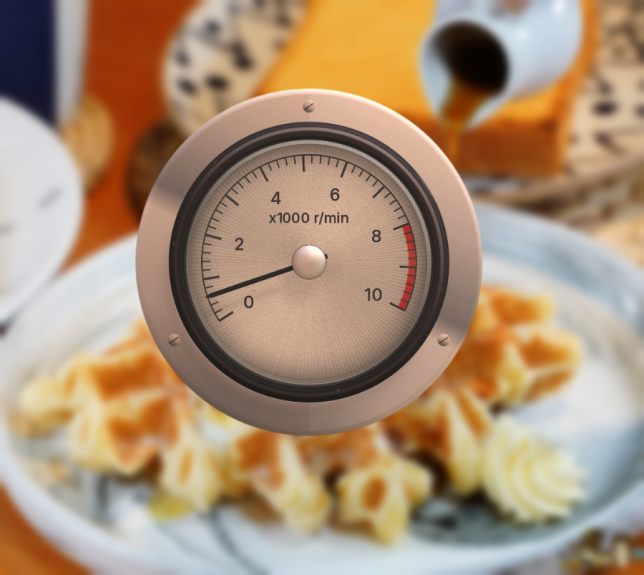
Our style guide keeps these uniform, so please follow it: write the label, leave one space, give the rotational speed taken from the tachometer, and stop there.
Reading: 600 rpm
